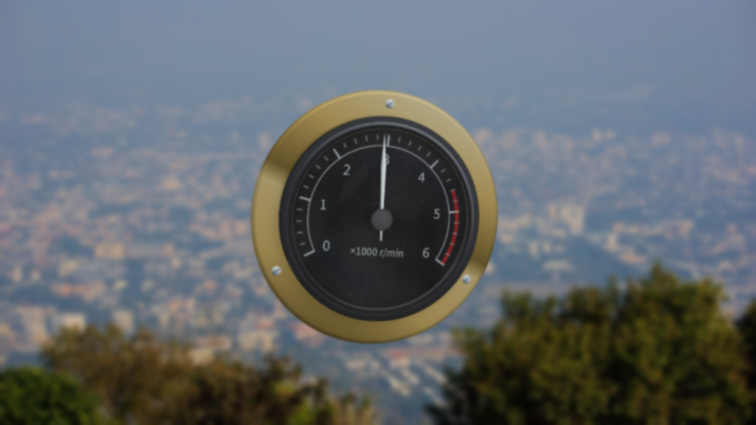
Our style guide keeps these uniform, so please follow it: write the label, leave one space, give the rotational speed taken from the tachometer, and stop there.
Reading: 2900 rpm
